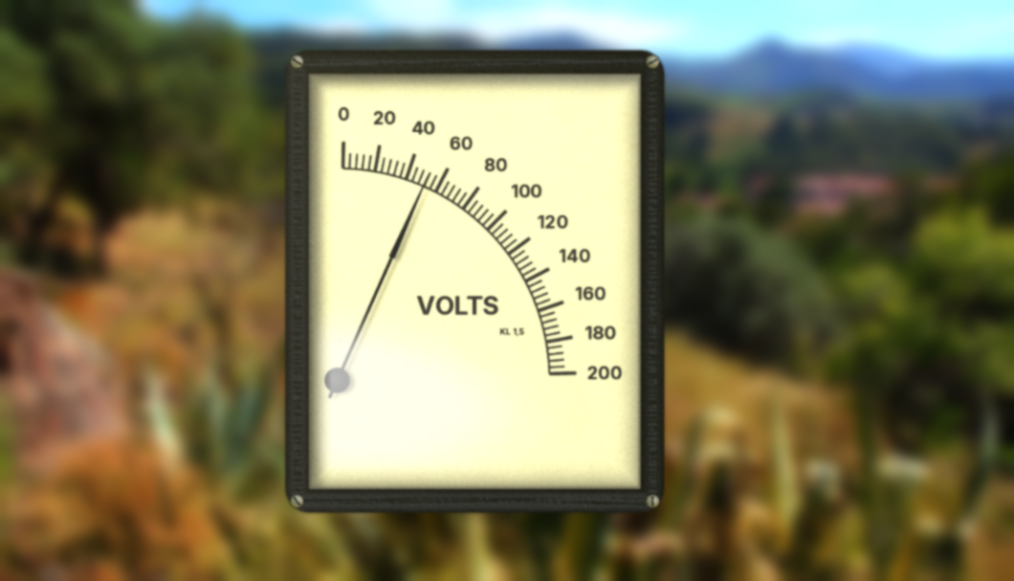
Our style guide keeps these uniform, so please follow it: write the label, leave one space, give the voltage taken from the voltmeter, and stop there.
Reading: 52 V
